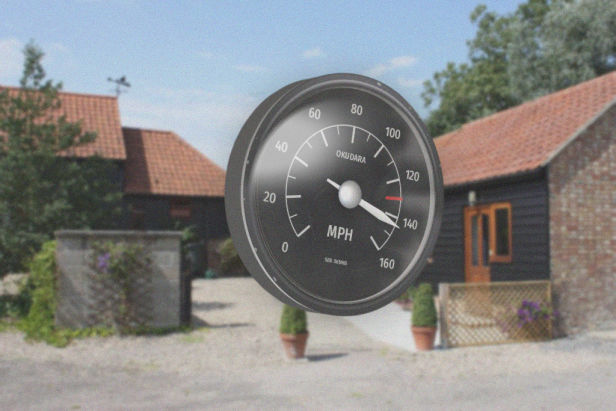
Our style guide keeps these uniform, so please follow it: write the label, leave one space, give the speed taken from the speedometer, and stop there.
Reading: 145 mph
